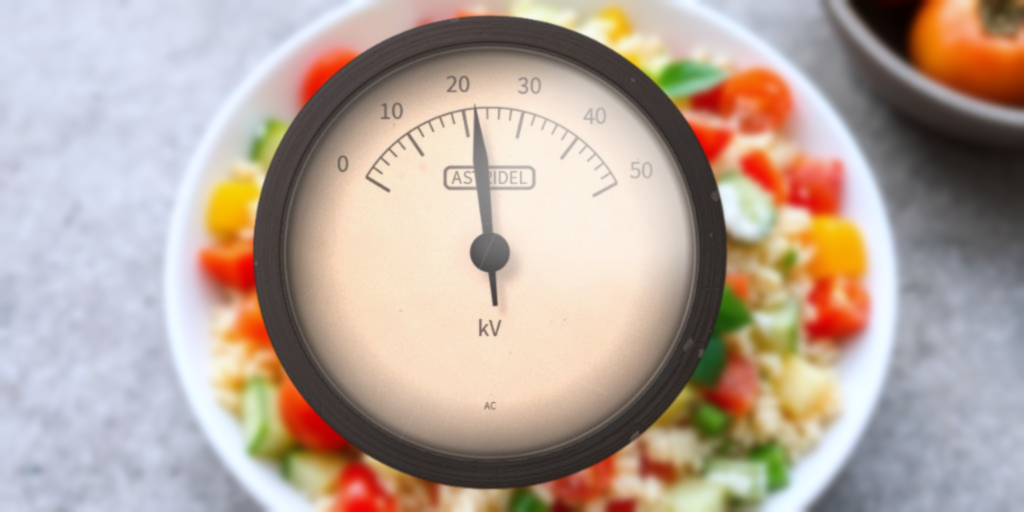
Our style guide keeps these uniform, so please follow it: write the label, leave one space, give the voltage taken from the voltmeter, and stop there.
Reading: 22 kV
